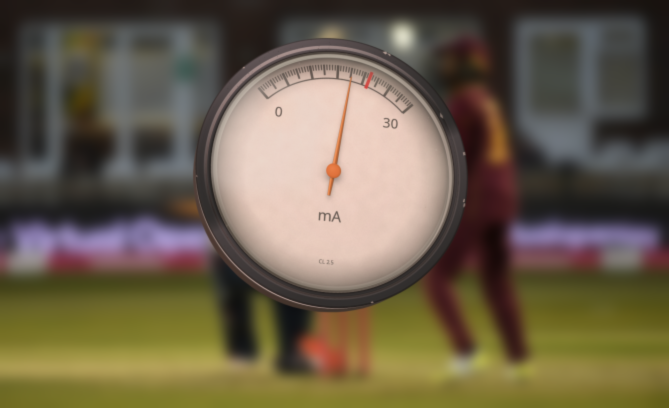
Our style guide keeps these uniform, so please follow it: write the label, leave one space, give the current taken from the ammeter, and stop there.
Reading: 17.5 mA
